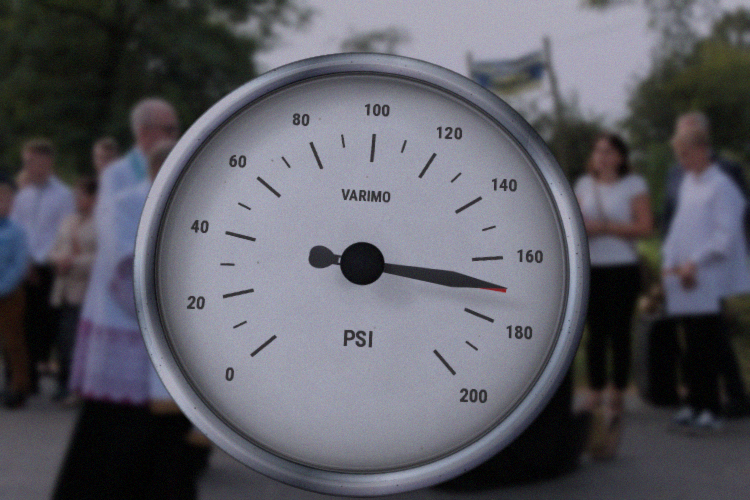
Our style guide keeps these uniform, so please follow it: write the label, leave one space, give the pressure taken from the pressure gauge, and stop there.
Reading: 170 psi
